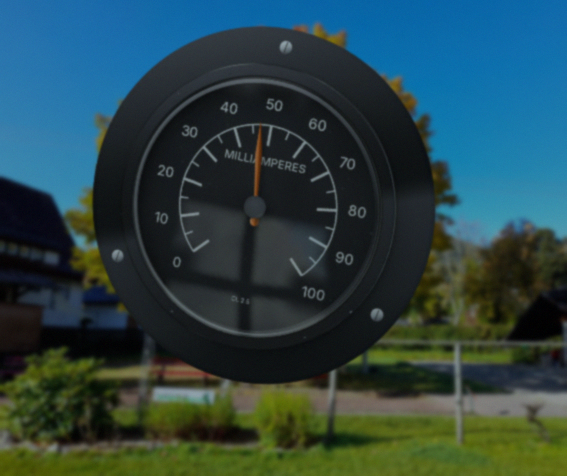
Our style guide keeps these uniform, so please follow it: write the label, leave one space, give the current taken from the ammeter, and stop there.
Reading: 47.5 mA
